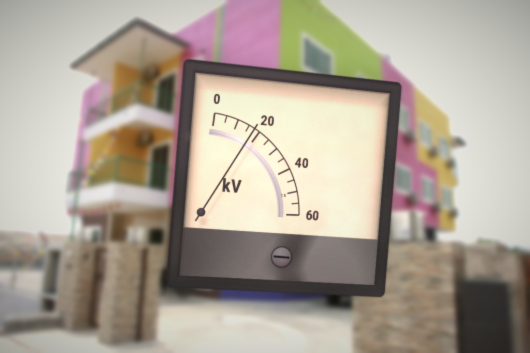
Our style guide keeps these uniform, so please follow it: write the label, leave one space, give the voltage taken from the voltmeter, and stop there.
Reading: 17.5 kV
